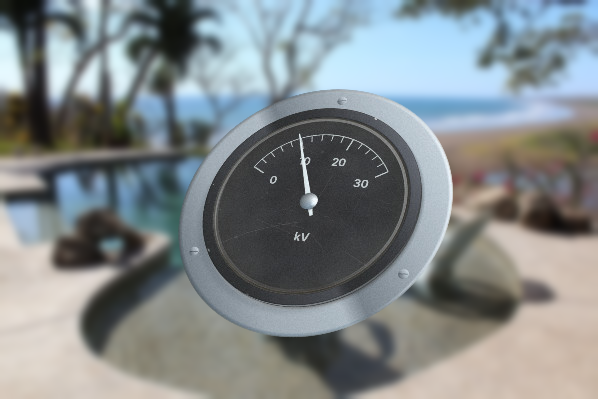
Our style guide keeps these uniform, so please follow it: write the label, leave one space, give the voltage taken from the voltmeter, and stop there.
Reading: 10 kV
